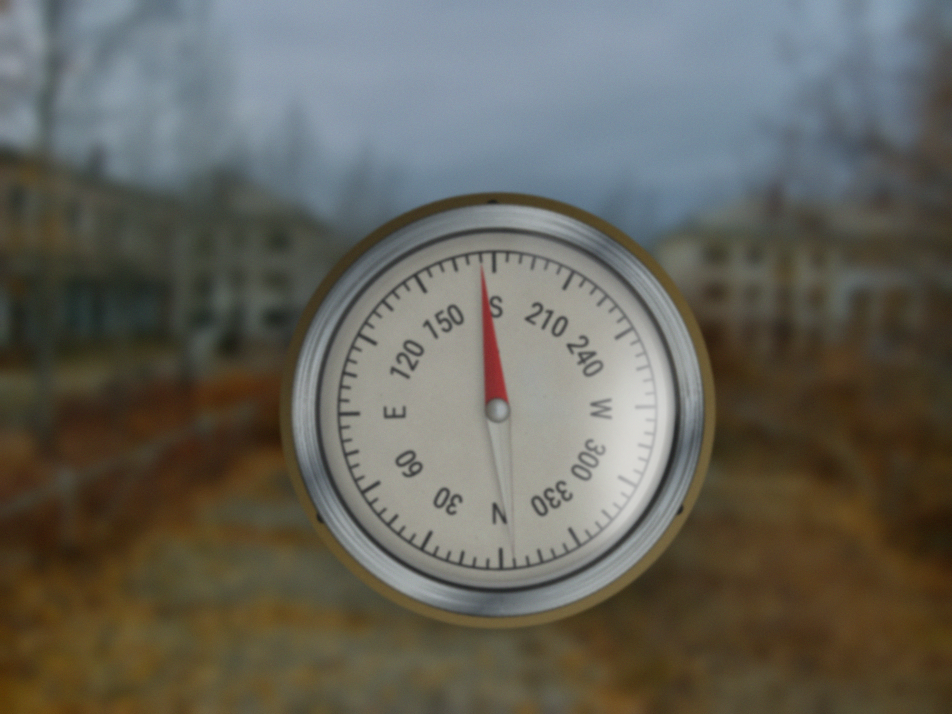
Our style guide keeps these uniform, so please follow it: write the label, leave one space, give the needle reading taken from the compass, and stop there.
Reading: 175 °
